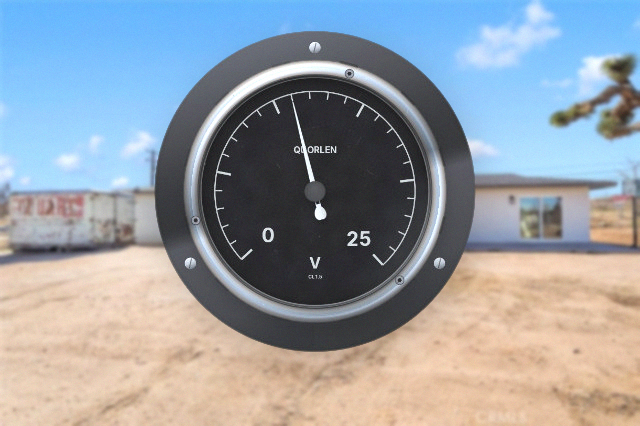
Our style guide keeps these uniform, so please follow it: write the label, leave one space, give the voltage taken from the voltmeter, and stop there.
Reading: 11 V
